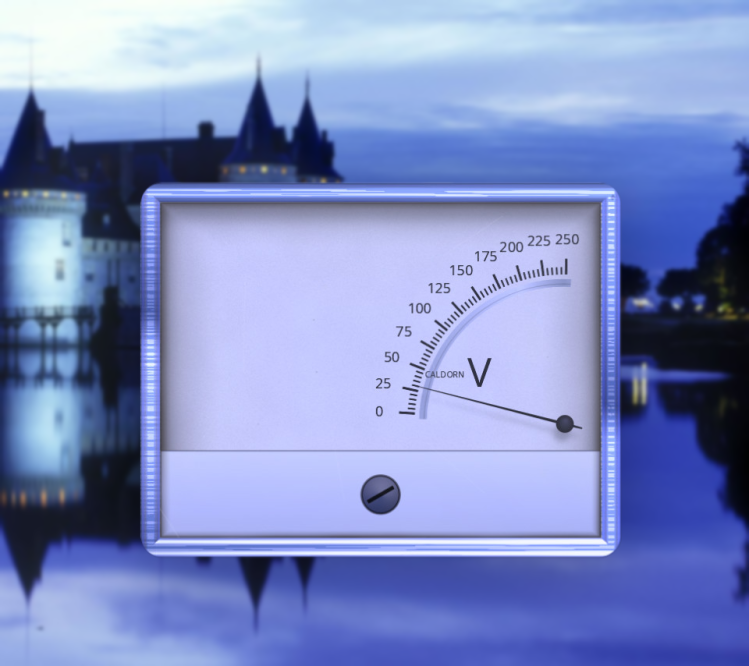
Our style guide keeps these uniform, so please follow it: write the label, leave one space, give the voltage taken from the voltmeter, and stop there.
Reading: 30 V
